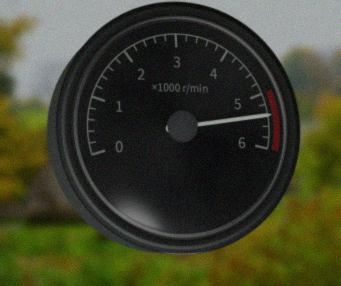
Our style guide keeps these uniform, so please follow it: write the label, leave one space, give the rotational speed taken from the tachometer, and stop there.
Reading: 5400 rpm
